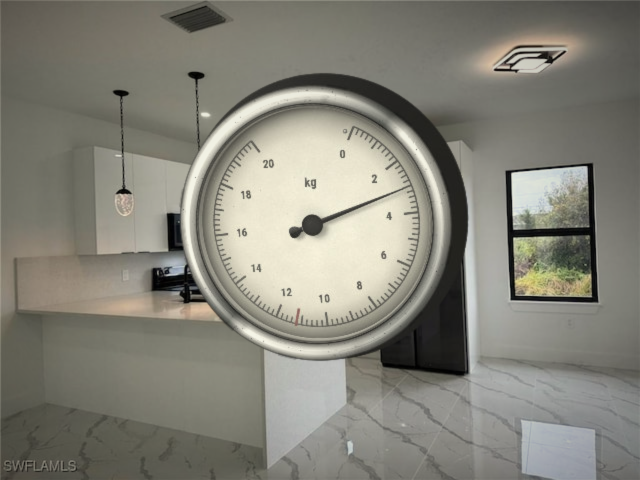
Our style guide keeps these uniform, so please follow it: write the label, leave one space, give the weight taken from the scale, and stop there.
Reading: 3 kg
